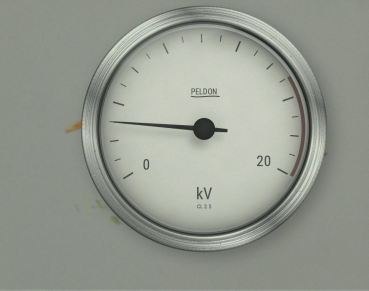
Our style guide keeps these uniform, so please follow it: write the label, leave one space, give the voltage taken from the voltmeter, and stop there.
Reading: 3 kV
